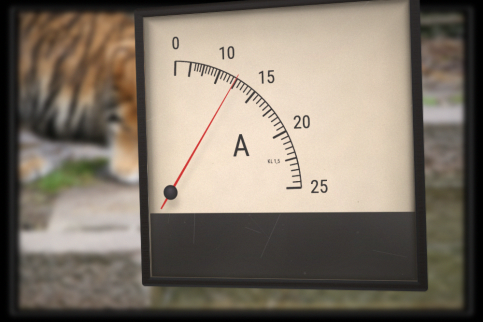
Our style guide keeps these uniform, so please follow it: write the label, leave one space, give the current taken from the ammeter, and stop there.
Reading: 12.5 A
